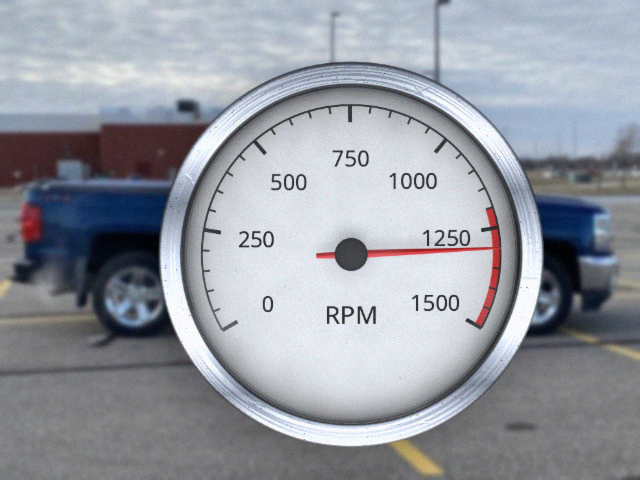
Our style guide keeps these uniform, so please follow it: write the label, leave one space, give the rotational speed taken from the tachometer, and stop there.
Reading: 1300 rpm
